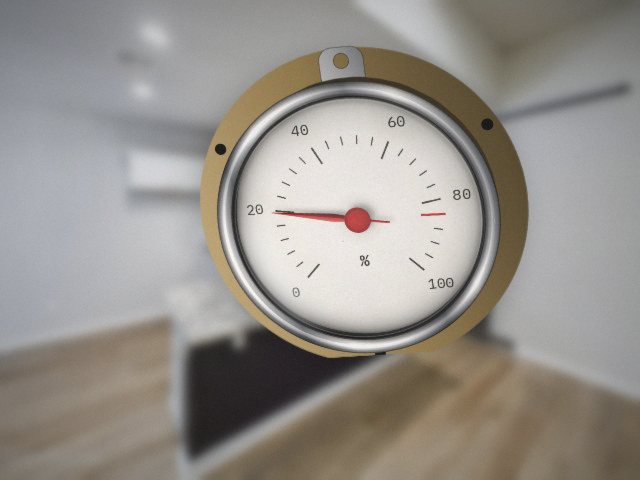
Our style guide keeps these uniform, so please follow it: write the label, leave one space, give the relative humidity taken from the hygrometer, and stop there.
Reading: 20 %
